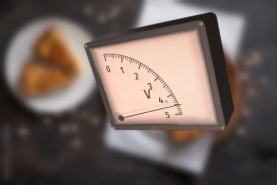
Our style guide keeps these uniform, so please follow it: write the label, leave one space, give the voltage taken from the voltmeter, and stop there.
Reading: 4.5 V
